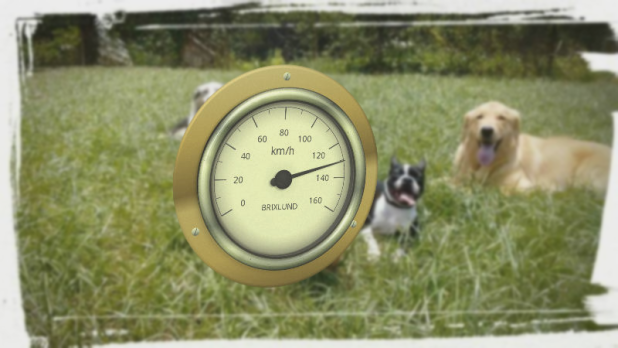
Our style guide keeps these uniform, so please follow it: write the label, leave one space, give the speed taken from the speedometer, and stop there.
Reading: 130 km/h
